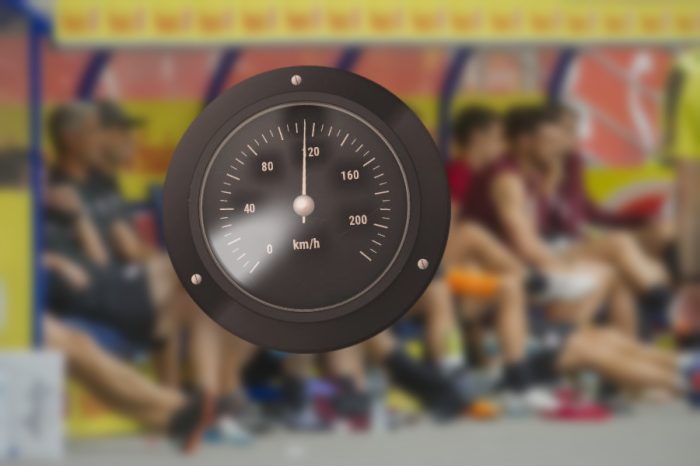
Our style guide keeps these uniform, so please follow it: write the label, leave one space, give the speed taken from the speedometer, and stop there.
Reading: 115 km/h
